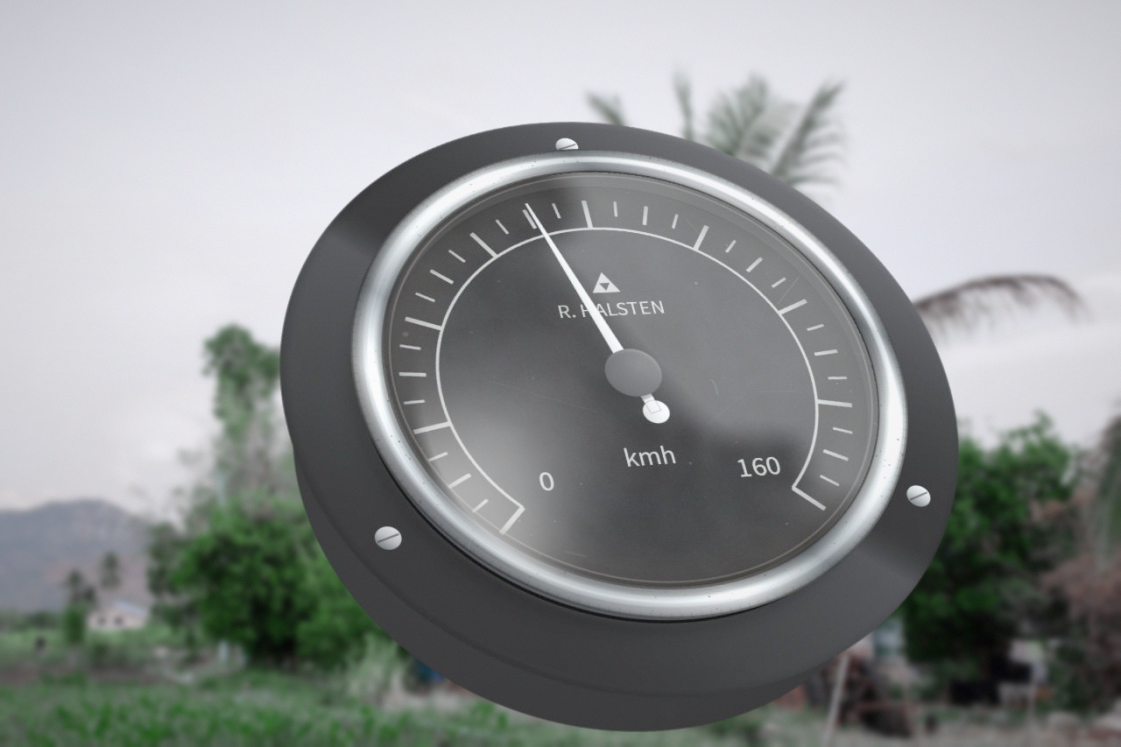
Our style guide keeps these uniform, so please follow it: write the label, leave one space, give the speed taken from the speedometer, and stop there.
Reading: 70 km/h
